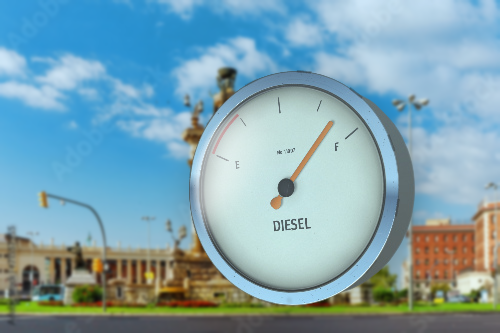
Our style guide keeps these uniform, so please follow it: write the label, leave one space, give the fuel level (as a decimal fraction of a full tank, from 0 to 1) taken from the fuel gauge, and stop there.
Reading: 0.875
